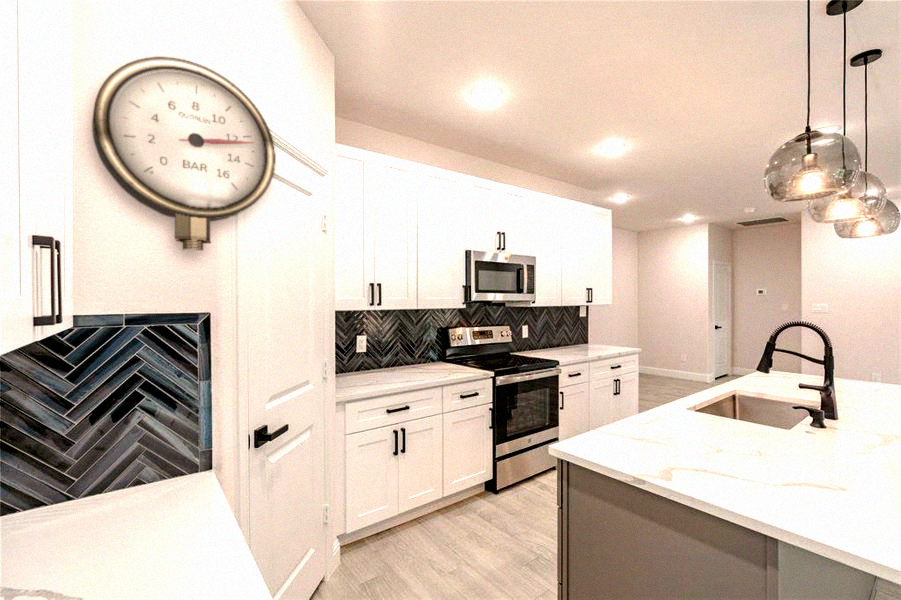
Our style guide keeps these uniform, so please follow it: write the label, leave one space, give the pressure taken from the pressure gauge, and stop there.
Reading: 12.5 bar
